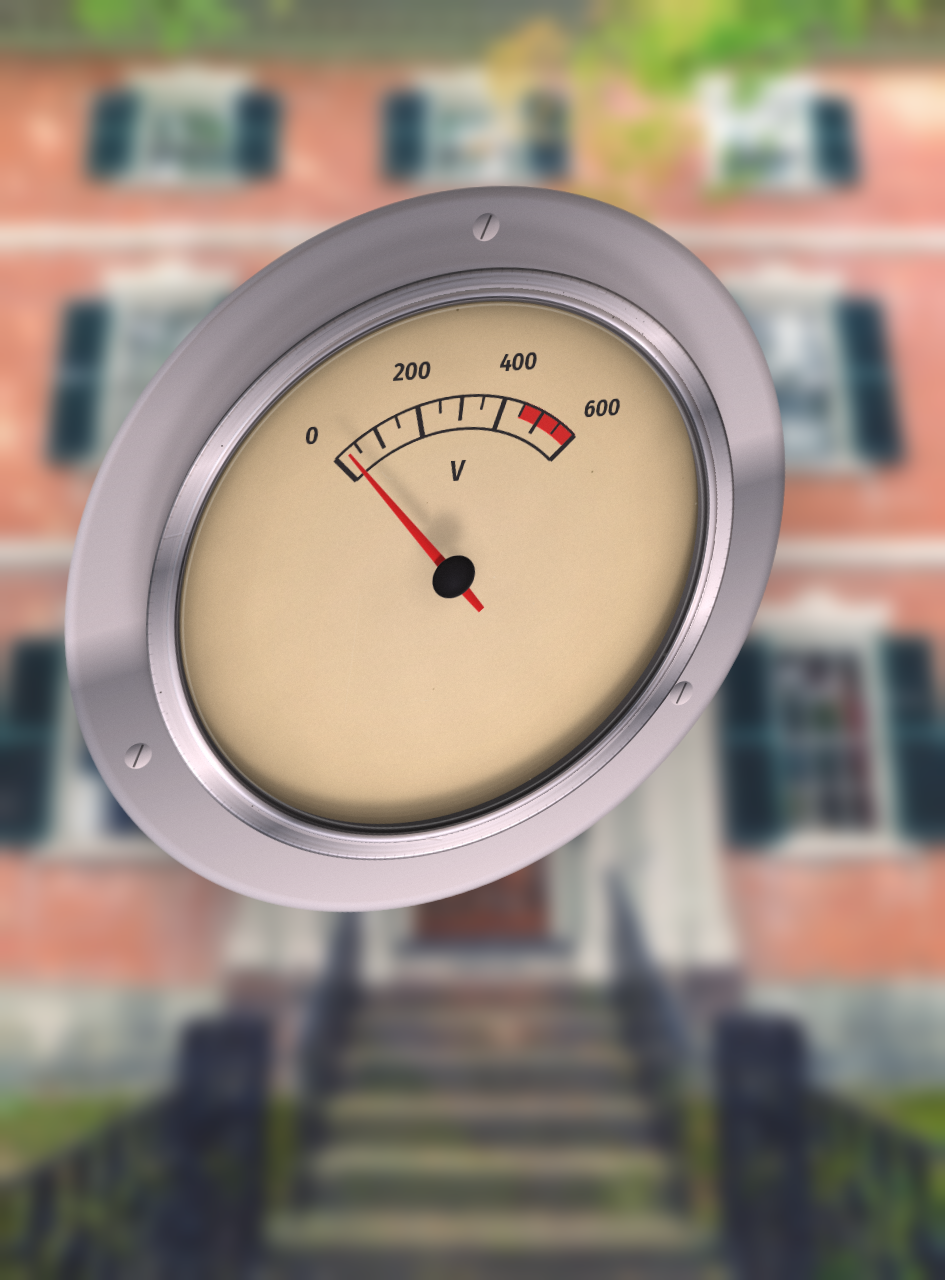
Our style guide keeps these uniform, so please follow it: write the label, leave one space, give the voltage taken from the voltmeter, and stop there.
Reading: 25 V
